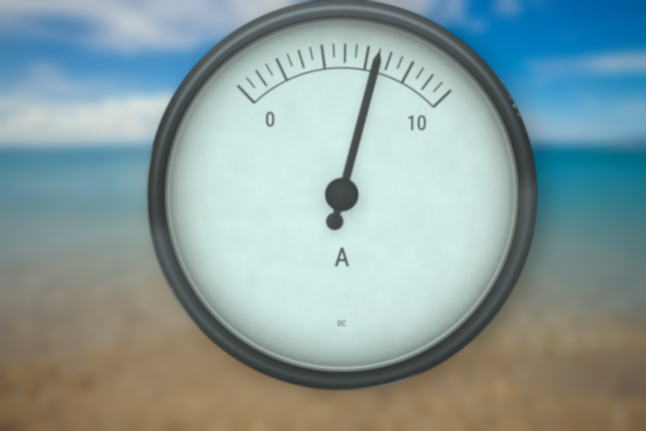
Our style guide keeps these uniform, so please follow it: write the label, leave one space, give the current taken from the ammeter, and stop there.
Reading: 6.5 A
